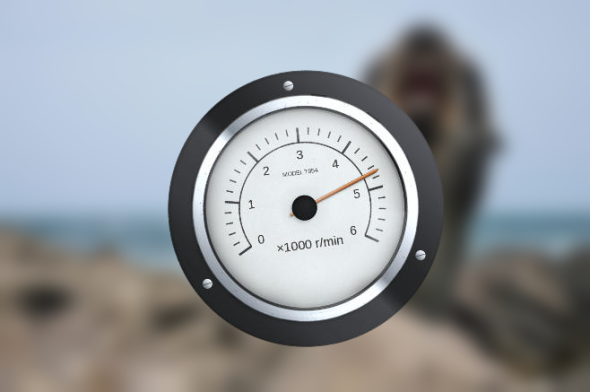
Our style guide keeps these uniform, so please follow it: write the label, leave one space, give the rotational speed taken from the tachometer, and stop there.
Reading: 4700 rpm
